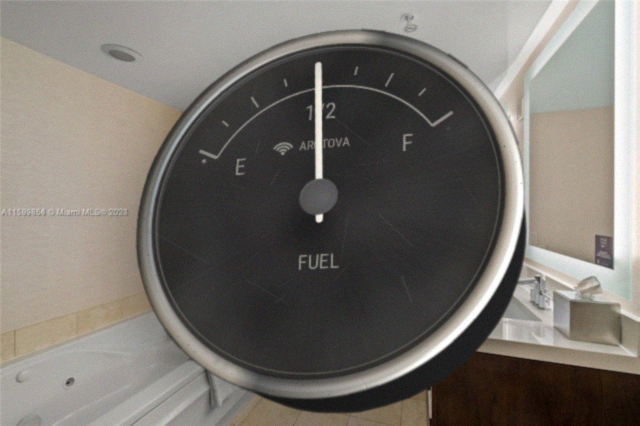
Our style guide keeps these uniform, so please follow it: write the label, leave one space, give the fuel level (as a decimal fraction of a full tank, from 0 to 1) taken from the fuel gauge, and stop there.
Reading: 0.5
